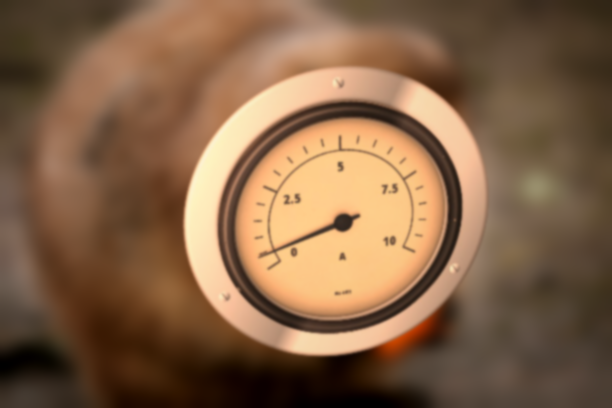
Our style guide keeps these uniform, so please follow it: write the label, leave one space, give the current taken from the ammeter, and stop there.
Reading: 0.5 A
